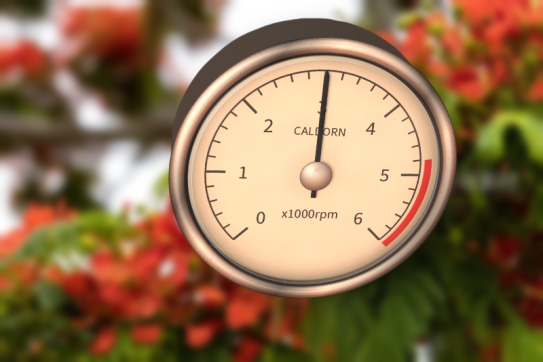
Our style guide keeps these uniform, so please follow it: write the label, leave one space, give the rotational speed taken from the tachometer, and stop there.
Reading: 3000 rpm
